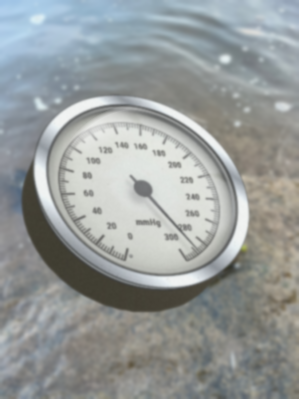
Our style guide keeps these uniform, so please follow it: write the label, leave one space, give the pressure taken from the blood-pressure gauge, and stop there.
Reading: 290 mmHg
